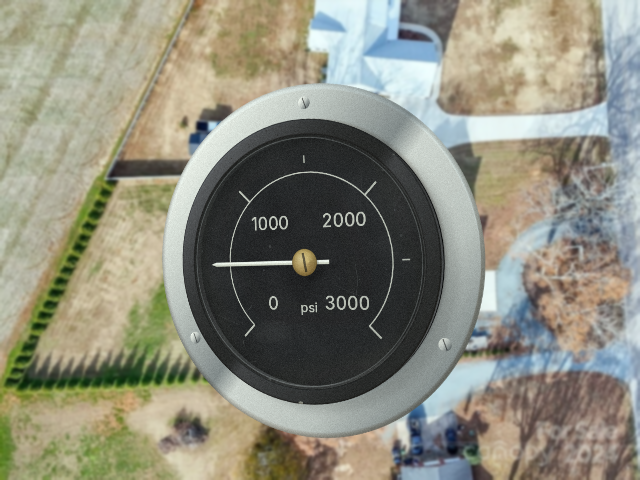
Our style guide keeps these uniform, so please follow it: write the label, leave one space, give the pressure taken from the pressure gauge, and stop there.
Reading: 500 psi
